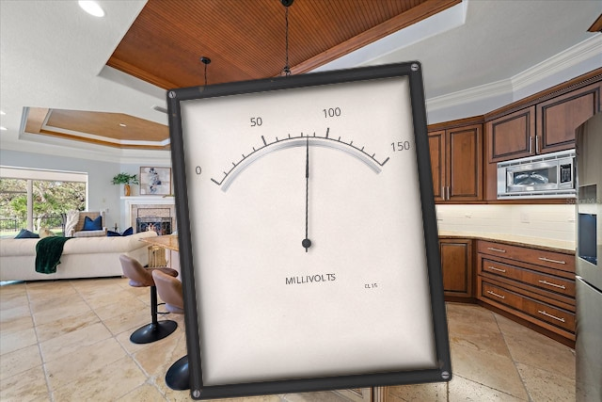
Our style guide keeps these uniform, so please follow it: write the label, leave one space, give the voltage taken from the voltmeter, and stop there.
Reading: 85 mV
